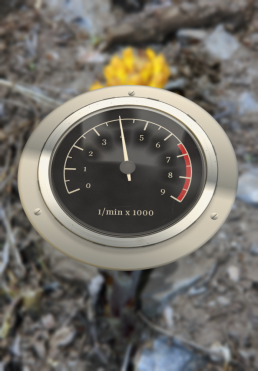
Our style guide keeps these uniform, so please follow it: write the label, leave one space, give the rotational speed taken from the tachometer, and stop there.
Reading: 4000 rpm
